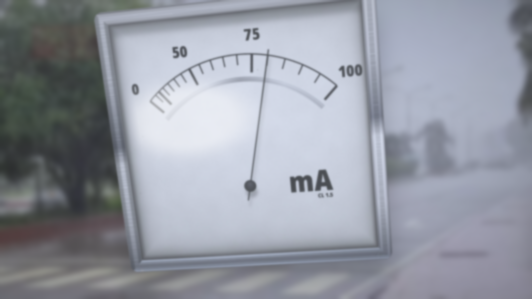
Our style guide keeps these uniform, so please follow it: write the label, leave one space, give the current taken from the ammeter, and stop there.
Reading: 80 mA
